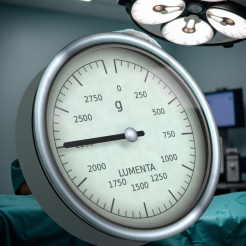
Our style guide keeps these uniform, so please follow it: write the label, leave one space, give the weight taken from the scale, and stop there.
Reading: 2250 g
